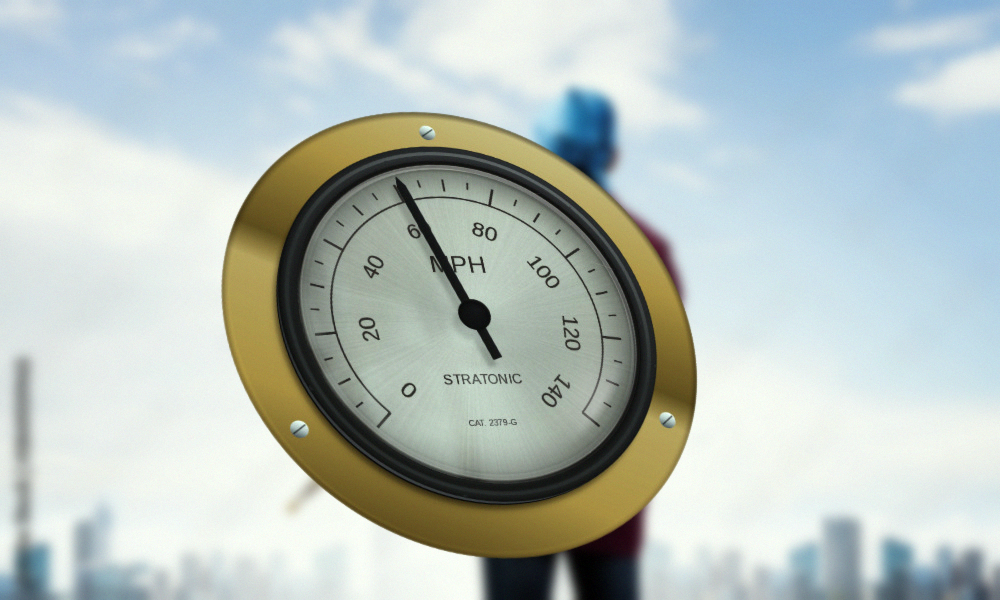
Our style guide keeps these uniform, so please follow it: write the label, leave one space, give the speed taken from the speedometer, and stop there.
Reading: 60 mph
